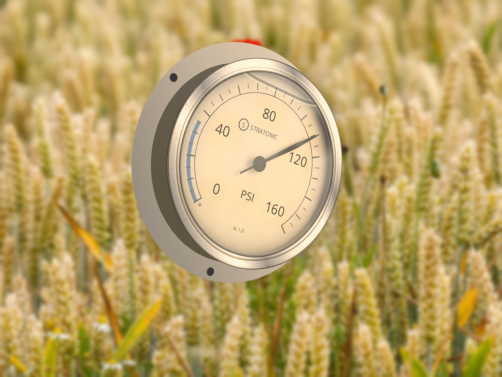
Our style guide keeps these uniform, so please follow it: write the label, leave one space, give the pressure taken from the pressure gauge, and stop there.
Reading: 110 psi
